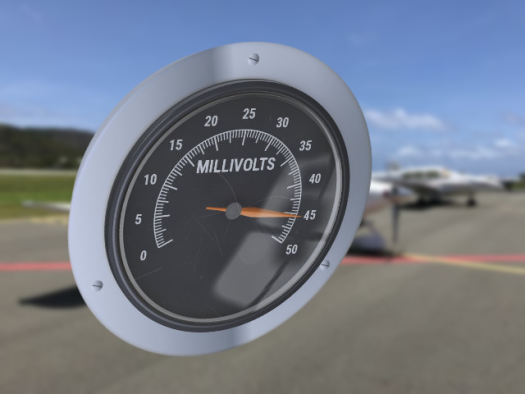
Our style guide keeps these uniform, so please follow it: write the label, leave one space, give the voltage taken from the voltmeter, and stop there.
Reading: 45 mV
